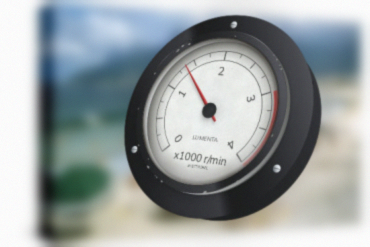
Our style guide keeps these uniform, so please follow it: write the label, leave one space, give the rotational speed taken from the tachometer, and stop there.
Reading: 1375 rpm
